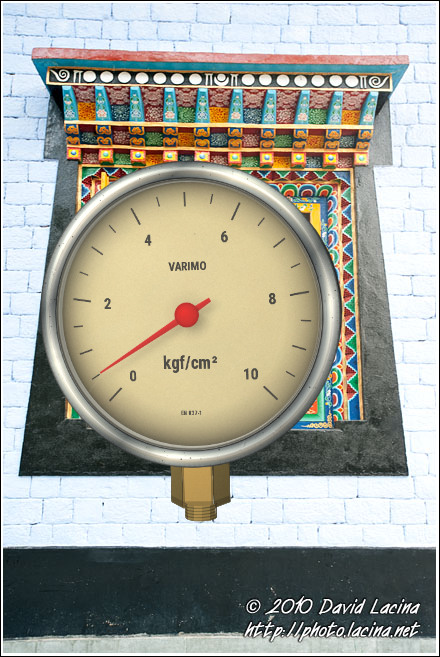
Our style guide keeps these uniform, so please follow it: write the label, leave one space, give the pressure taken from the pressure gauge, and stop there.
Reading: 0.5 kg/cm²
